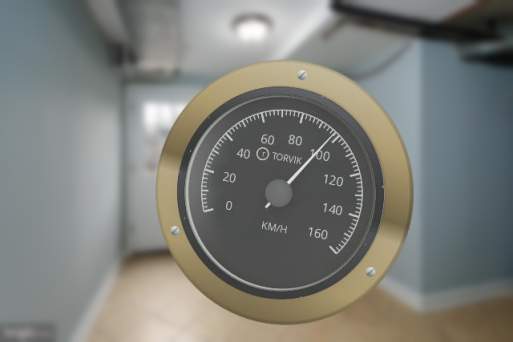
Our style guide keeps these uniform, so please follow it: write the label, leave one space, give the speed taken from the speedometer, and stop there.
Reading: 98 km/h
